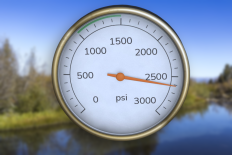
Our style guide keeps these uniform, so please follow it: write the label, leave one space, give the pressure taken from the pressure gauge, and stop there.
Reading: 2600 psi
